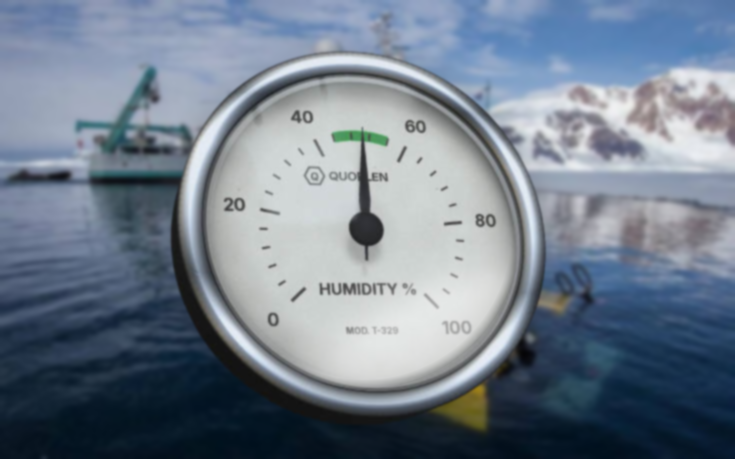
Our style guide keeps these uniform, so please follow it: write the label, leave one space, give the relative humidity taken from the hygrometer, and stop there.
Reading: 50 %
